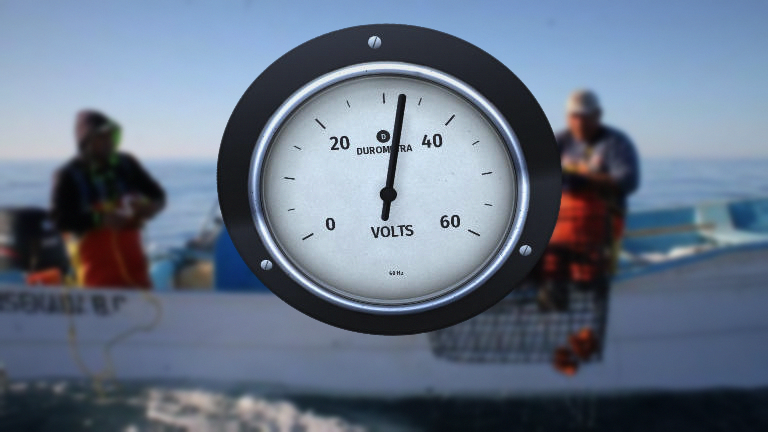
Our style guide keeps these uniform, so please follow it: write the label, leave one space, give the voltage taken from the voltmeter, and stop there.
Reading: 32.5 V
